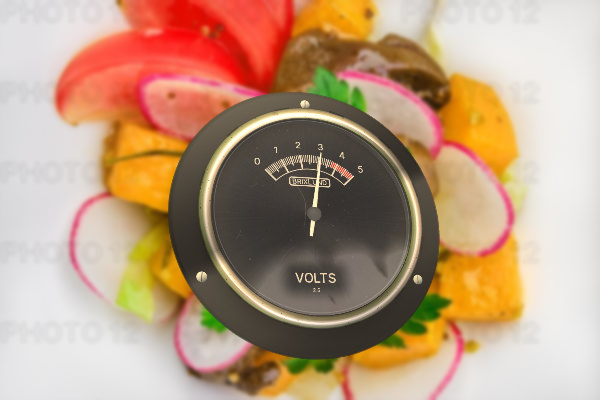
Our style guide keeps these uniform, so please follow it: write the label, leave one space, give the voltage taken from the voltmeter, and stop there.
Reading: 3 V
